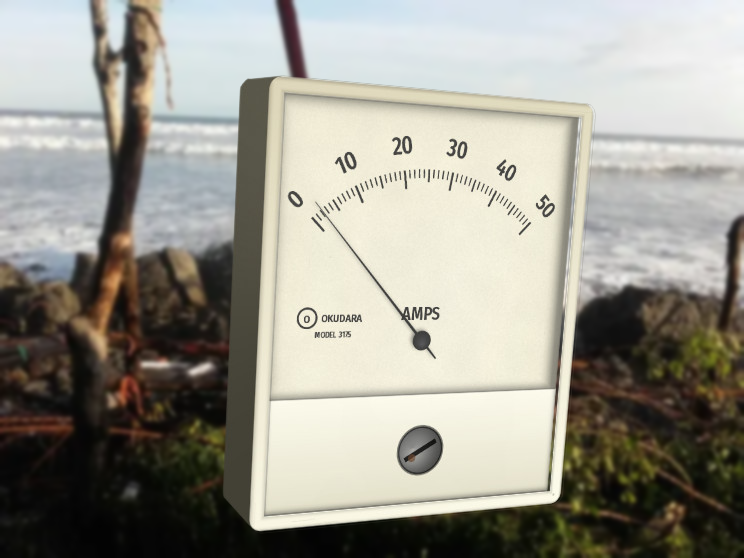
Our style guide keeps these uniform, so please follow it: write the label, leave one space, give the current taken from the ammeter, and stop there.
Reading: 2 A
